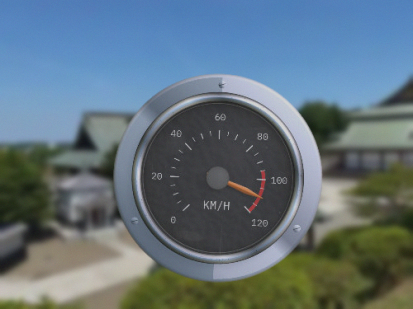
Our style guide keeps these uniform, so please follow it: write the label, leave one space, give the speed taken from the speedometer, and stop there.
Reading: 110 km/h
